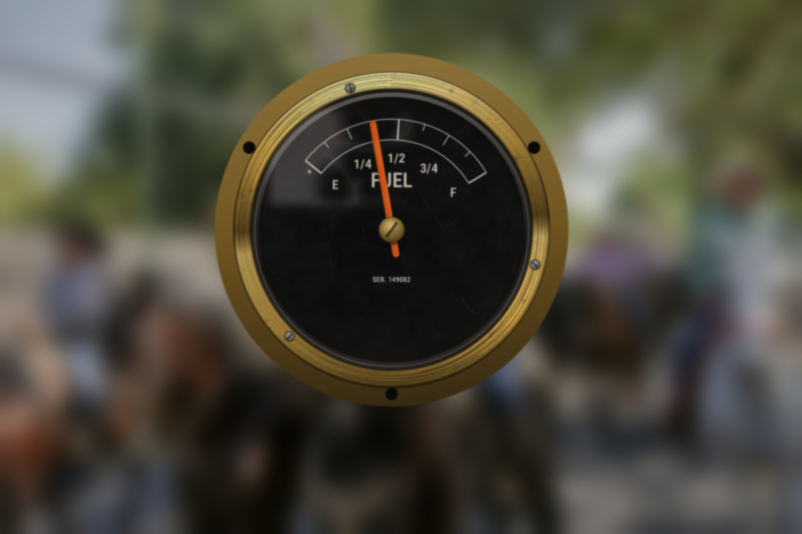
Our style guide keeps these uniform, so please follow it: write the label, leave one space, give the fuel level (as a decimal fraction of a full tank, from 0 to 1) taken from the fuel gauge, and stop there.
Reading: 0.375
